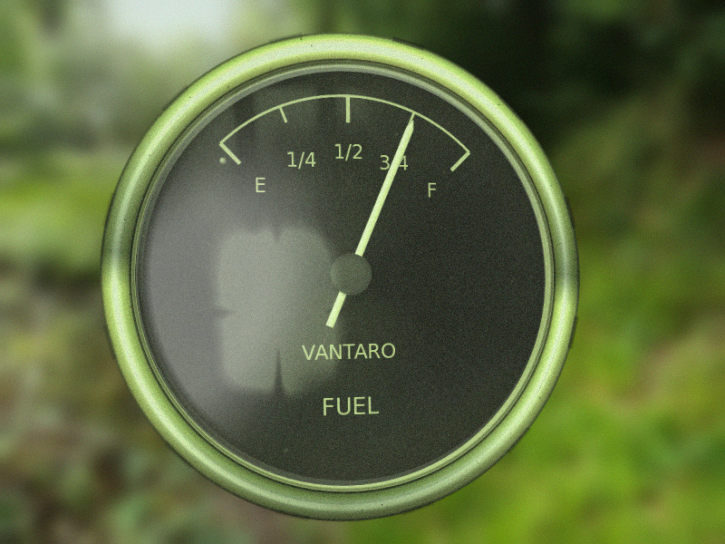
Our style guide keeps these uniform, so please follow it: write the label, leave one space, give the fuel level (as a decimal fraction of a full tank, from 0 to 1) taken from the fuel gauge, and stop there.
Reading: 0.75
